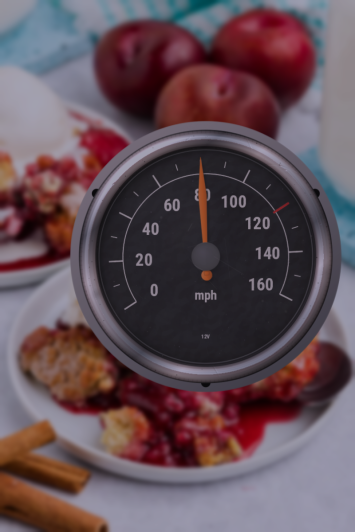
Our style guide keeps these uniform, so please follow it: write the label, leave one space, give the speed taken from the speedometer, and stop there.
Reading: 80 mph
